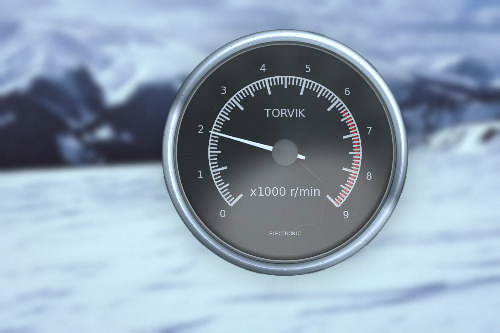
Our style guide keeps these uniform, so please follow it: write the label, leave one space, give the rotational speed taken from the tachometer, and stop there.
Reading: 2000 rpm
